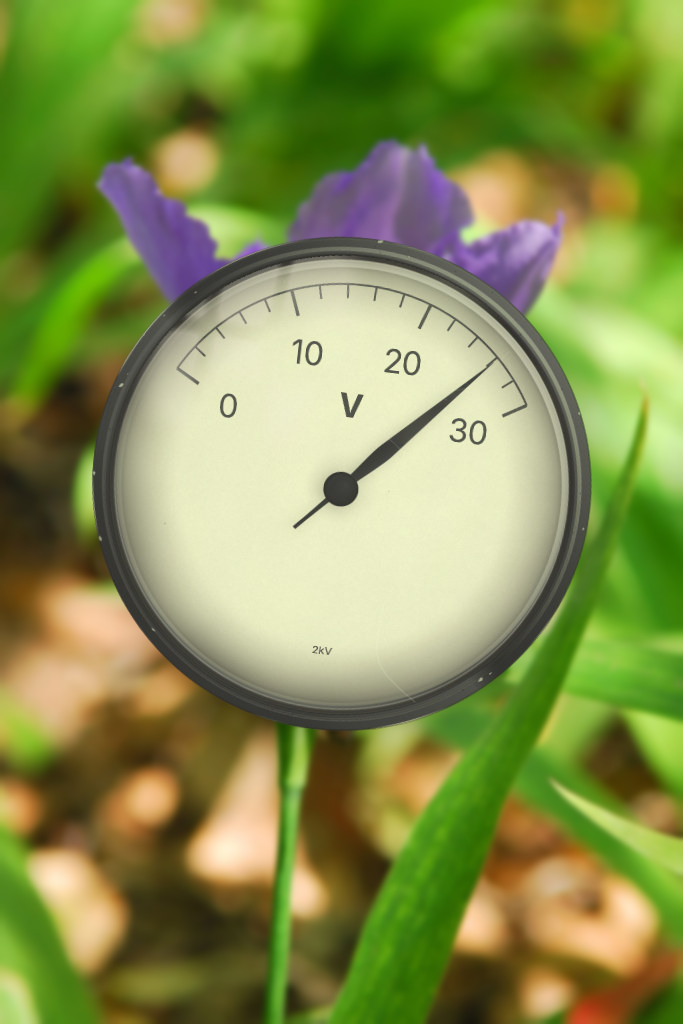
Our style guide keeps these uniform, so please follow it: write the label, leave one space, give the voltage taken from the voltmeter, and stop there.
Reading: 26 V
